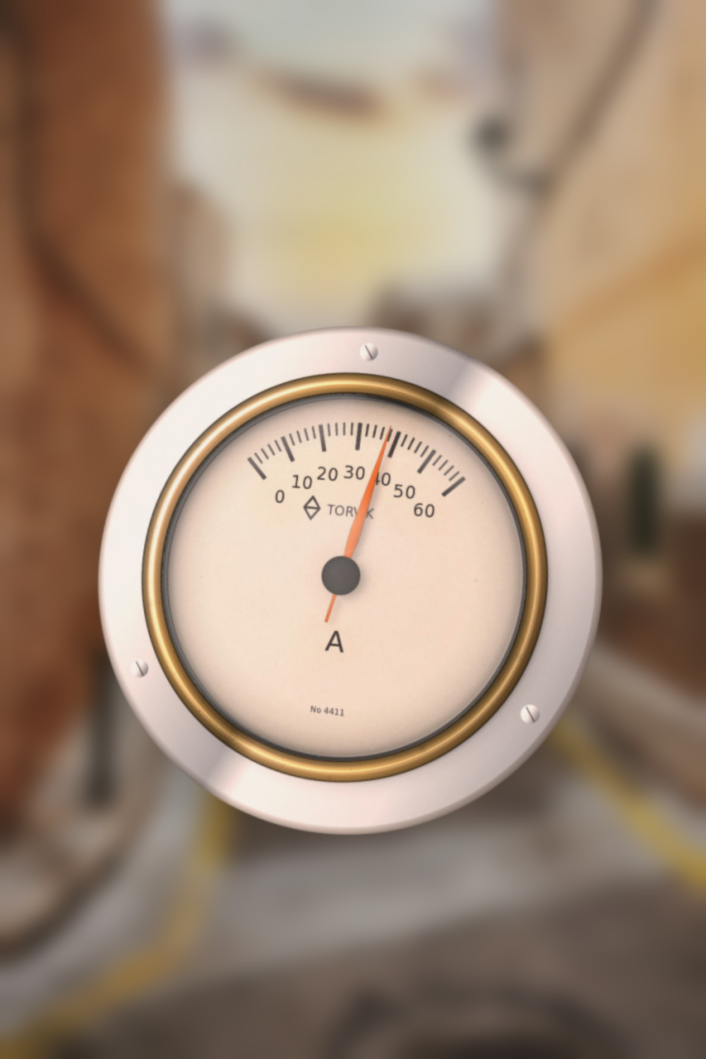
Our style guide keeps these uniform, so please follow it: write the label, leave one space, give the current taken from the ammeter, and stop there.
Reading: 38 A
